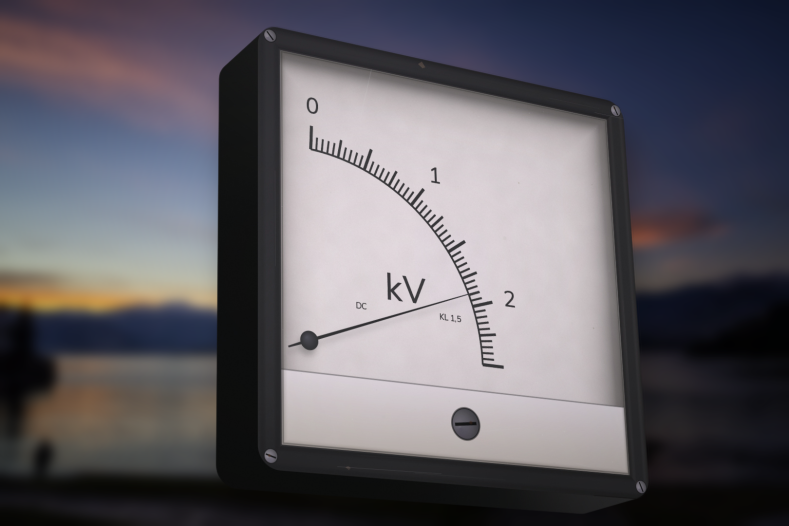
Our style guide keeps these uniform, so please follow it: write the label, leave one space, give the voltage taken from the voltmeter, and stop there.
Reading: 1.9 kV
